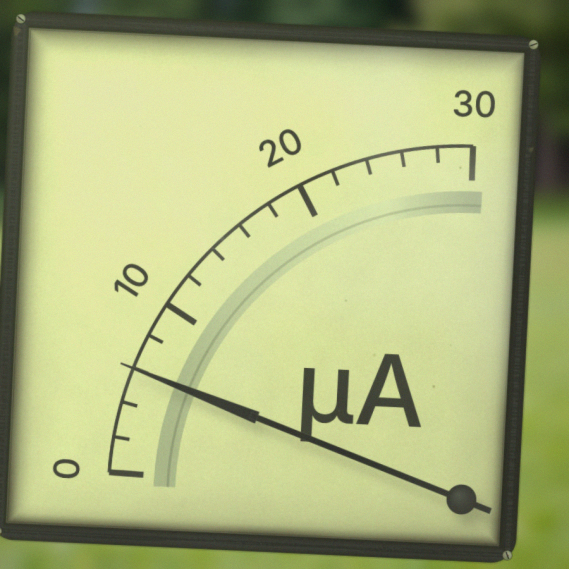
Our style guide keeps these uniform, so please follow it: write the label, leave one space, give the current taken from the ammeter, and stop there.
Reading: 6 µA
